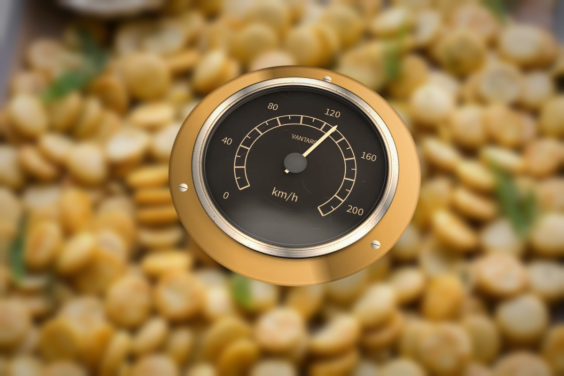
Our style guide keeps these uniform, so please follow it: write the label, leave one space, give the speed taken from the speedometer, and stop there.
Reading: 130 km/h
